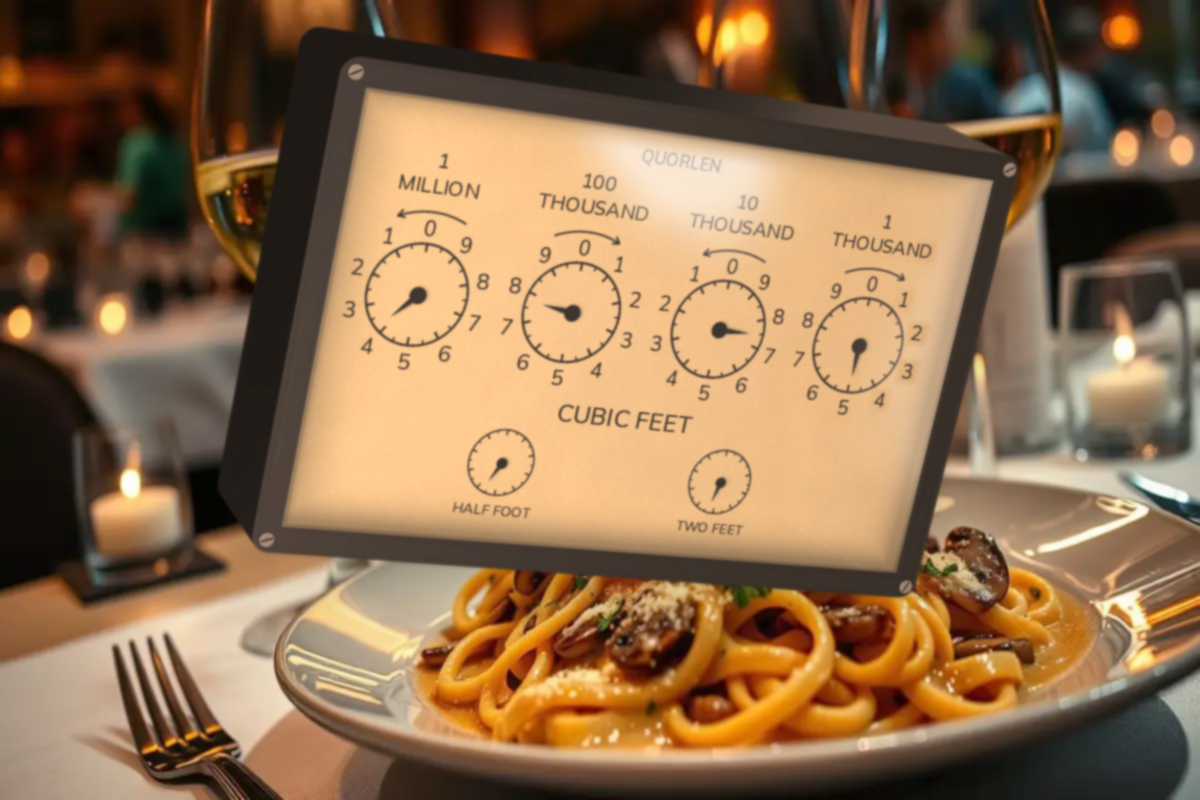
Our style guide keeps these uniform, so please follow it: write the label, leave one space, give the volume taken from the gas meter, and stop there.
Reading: 377500 ft³
